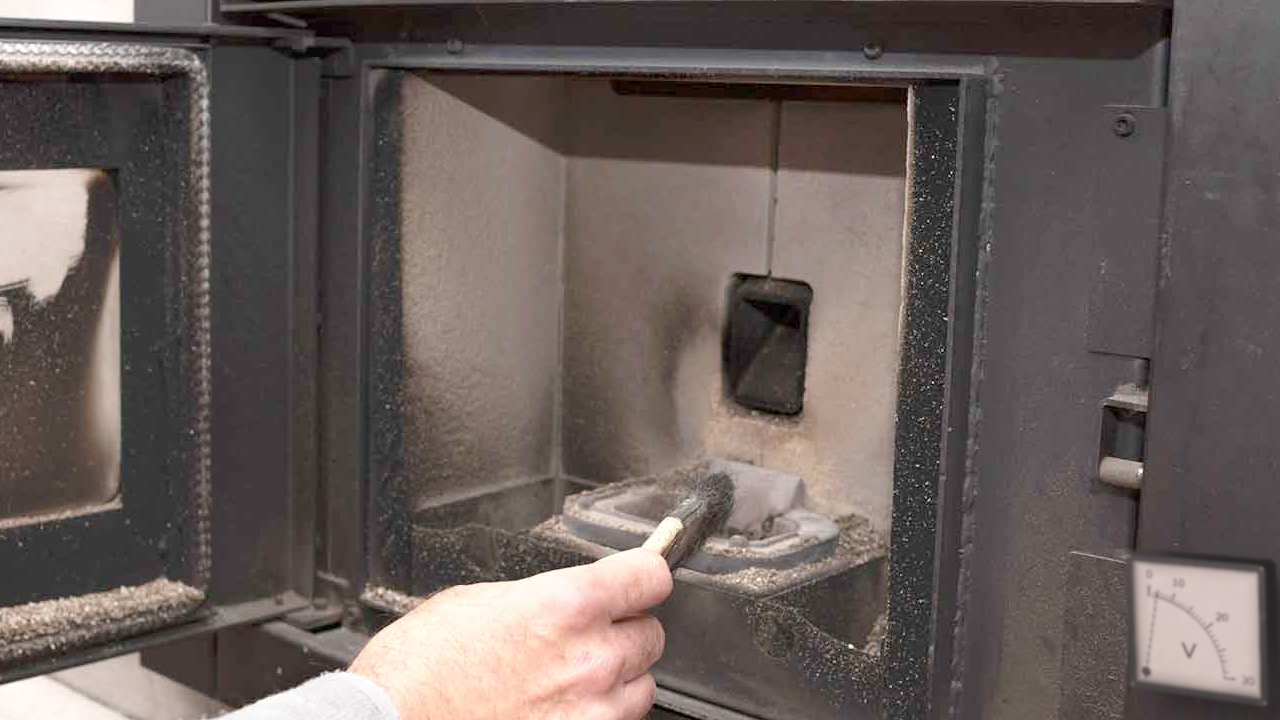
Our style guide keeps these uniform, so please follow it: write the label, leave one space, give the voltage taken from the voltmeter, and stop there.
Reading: 5 V
